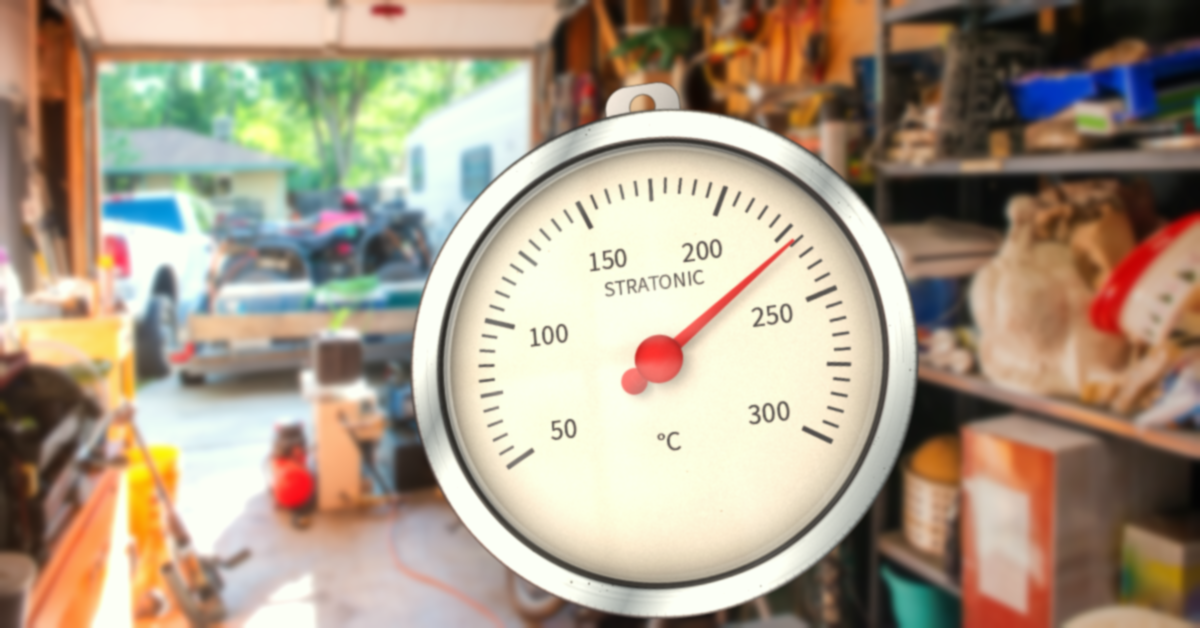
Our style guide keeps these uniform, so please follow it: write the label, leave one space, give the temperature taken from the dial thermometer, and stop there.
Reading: 230 °C
